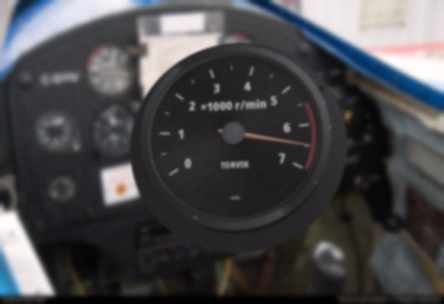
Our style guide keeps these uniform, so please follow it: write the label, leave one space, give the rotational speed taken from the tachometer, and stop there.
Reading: 6500 rpm
